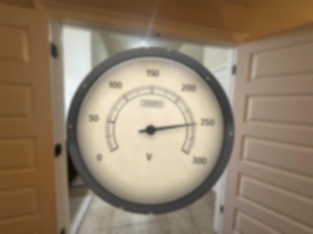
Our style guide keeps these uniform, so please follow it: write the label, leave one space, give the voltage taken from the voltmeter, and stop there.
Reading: 250 V
